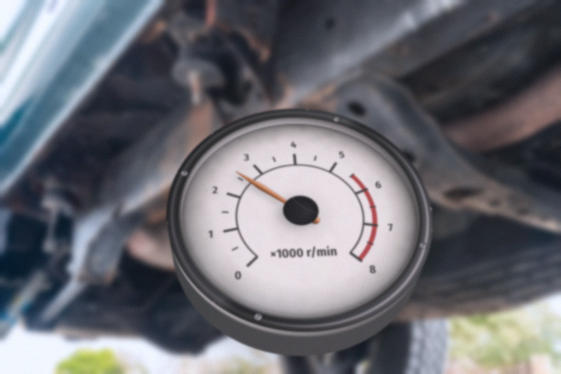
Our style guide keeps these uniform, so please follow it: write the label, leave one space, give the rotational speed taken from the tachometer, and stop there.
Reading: 2500 rpm
